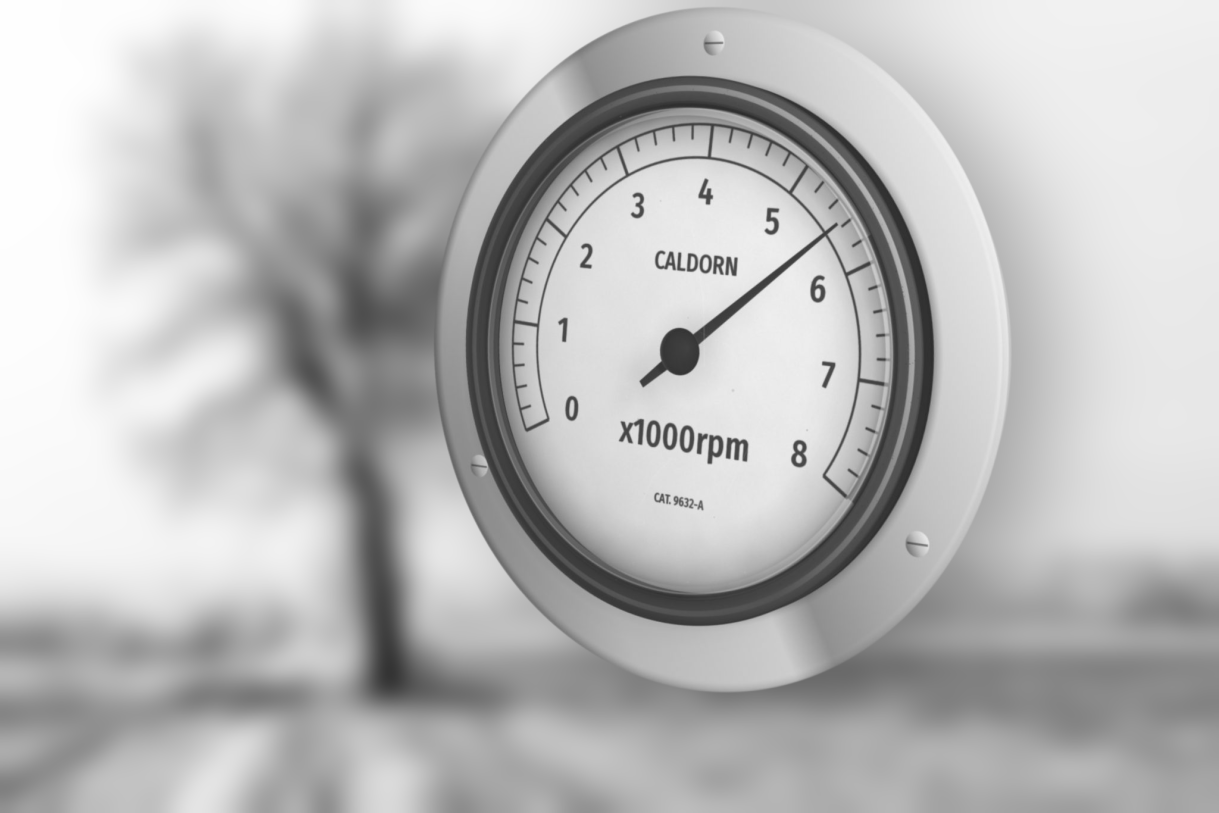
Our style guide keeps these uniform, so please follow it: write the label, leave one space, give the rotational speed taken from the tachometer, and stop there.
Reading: 5600 rpm
